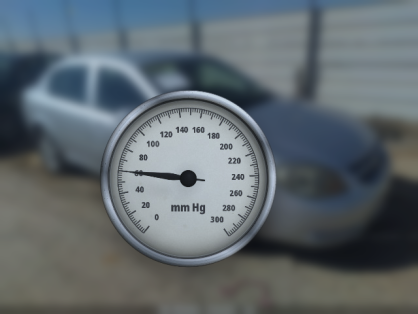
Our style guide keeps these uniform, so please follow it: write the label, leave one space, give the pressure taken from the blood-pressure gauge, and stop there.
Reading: 60 mmHg
